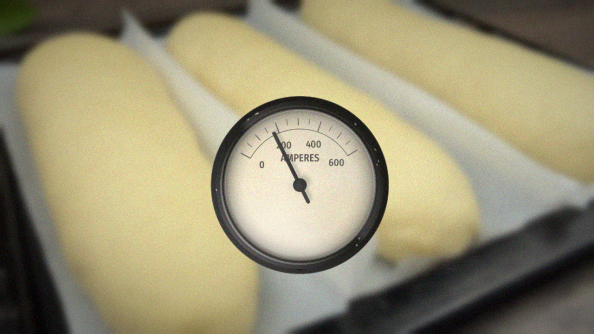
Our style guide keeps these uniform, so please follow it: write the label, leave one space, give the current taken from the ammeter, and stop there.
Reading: 175 A
